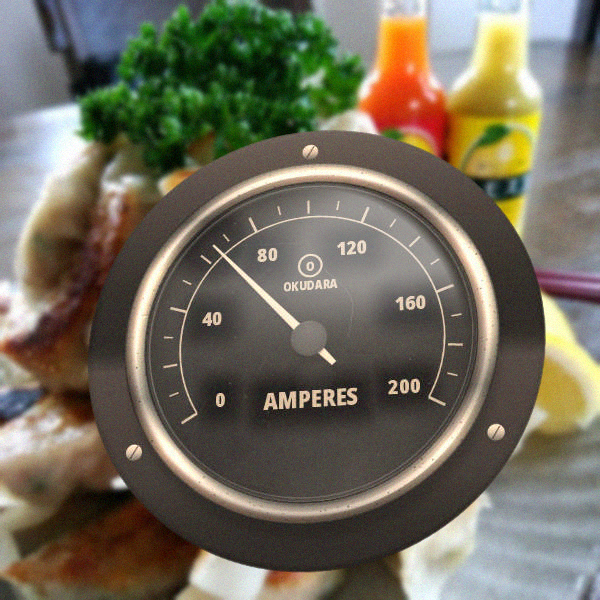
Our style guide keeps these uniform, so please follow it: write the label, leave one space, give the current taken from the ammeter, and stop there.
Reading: 65 A
